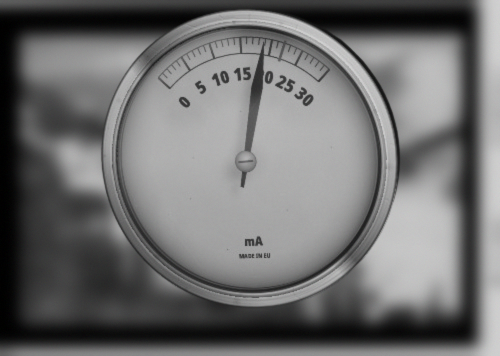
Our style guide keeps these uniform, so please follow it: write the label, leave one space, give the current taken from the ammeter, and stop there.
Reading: 19 mA
